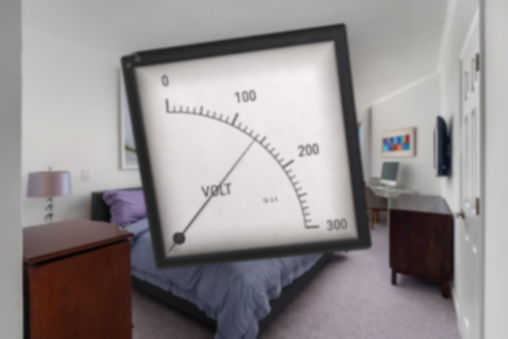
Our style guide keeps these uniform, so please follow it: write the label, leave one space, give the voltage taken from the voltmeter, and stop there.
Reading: 140 V
